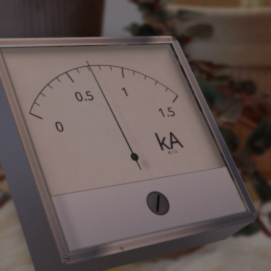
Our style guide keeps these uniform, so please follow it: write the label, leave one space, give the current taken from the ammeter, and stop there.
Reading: 0.7 kA
